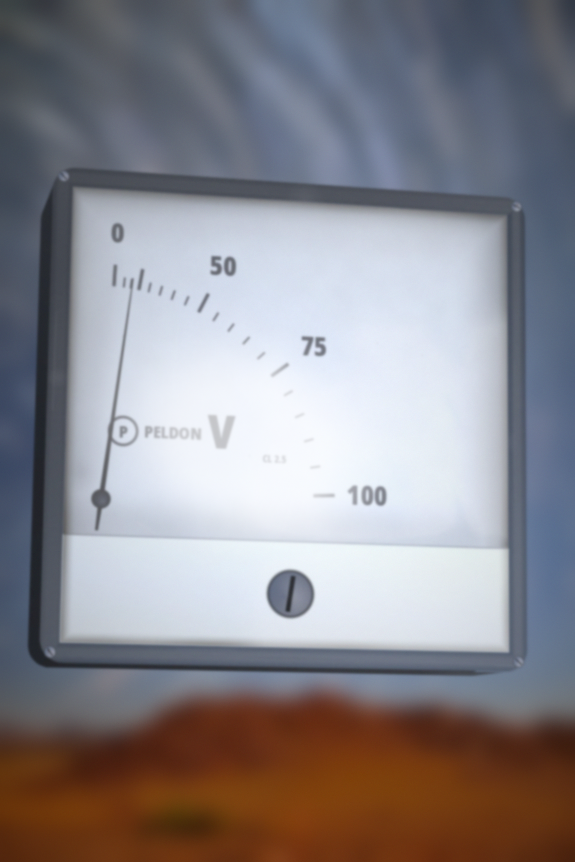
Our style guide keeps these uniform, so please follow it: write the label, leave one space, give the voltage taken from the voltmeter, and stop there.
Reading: 20 V
